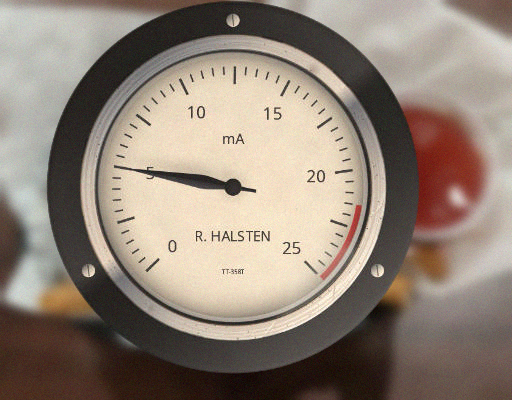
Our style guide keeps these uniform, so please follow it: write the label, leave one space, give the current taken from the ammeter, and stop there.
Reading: 5 mA
